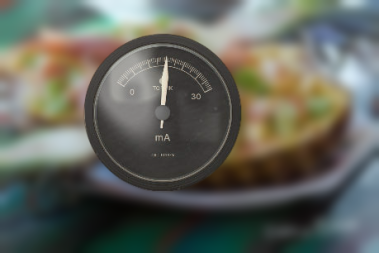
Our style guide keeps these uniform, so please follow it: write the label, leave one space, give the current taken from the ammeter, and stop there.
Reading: 15 mA
